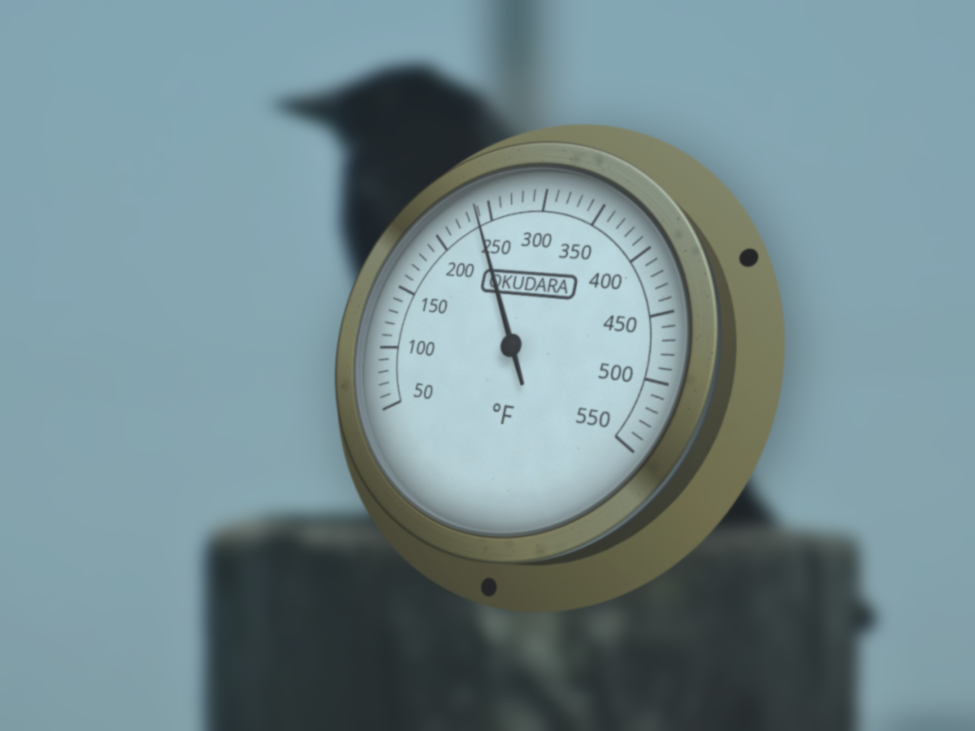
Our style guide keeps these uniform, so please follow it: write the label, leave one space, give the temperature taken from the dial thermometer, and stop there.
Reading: 240 °F
